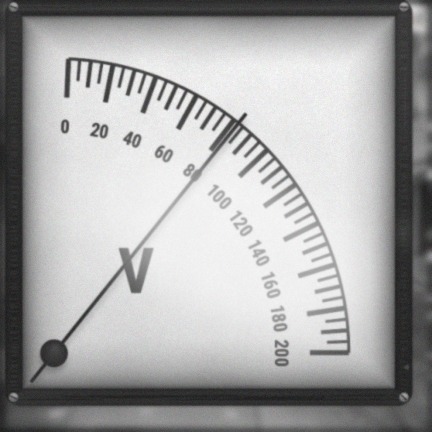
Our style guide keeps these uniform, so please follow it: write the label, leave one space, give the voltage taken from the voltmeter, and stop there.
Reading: 82.5 V
